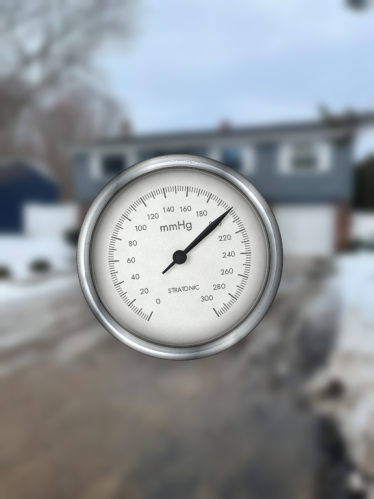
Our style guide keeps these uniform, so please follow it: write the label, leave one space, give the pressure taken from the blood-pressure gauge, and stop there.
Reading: 200 mmHg
